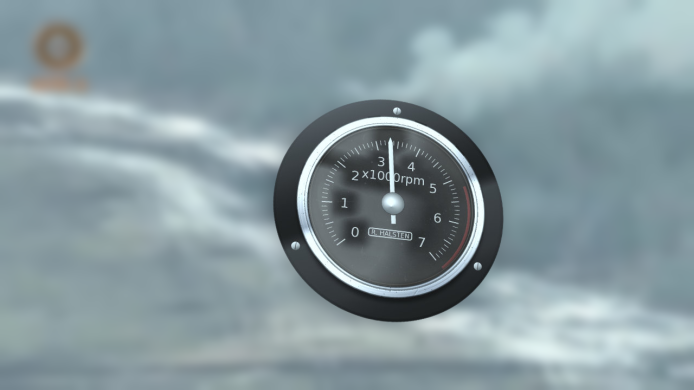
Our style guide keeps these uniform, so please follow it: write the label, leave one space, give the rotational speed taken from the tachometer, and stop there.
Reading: 3300 rpm
